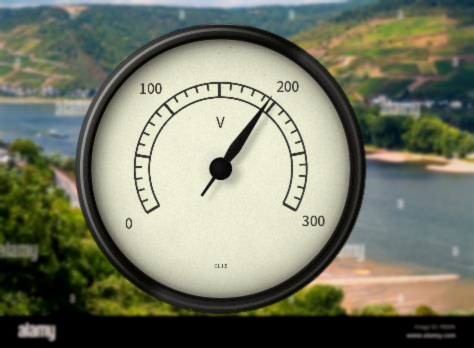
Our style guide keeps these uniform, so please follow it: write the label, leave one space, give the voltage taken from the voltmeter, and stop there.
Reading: 195 V
